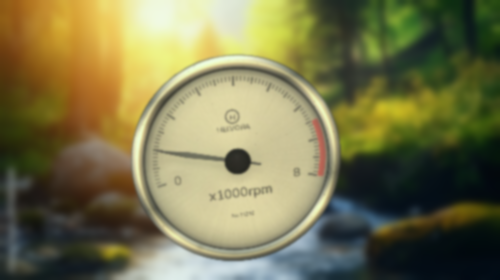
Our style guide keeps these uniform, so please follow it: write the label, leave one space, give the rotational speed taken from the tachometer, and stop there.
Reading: 1000 rpm
